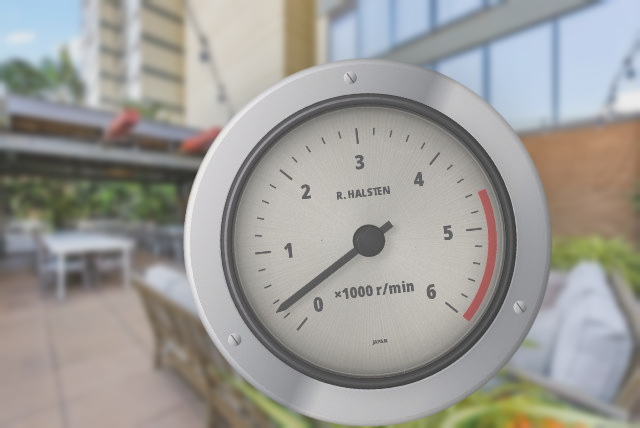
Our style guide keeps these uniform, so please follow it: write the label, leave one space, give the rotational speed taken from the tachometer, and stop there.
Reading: 300 rpm
